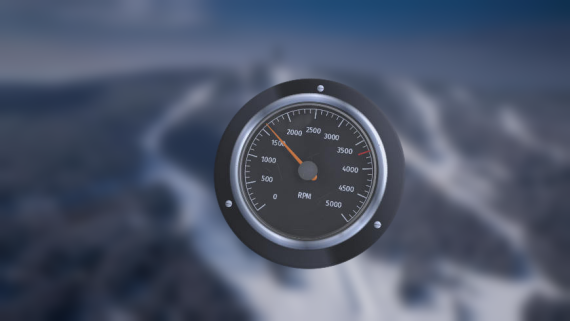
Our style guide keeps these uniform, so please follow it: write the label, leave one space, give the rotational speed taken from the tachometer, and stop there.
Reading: 1600 rpm
